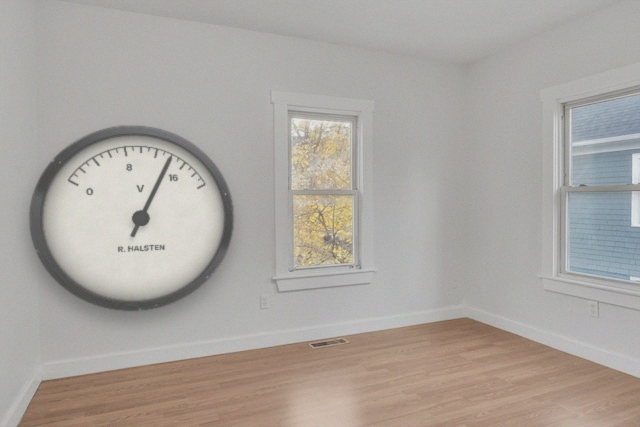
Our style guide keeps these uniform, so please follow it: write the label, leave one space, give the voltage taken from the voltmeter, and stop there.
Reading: 14 V
